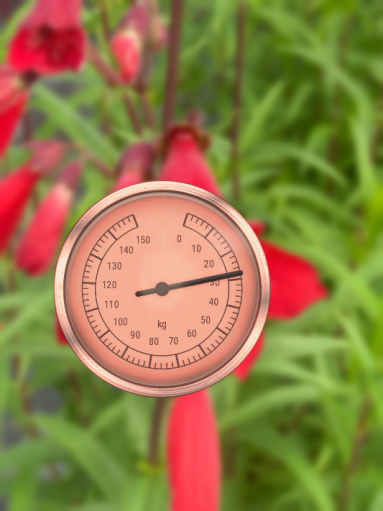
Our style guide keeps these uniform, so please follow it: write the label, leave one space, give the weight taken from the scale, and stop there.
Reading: 28 kg
